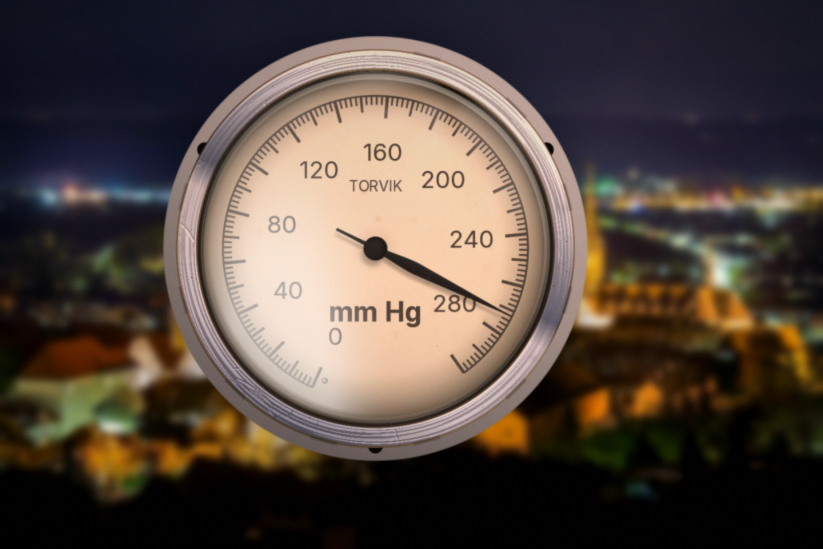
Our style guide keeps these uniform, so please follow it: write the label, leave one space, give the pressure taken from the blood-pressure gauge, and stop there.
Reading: 272 mmHg
